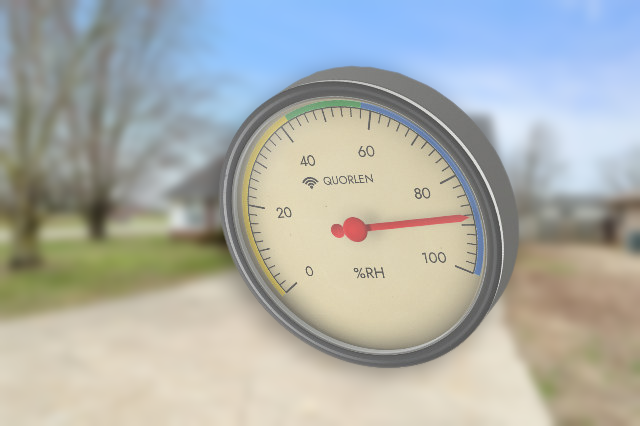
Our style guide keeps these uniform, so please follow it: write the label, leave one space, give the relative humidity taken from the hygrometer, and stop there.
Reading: 88 %
